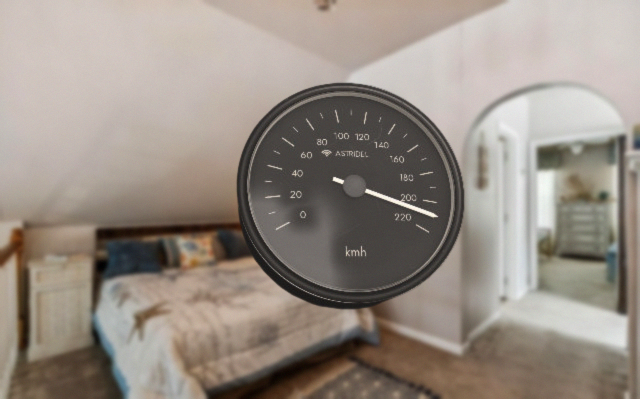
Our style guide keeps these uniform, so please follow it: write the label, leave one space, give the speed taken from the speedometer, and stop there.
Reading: 210 km/h
